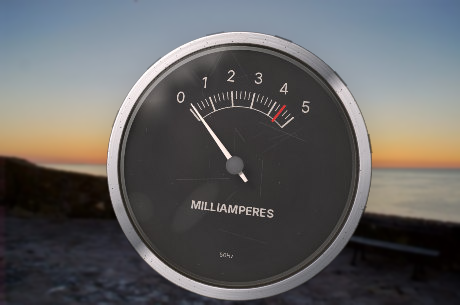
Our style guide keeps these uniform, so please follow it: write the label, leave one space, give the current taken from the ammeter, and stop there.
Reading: 0.2 mA
